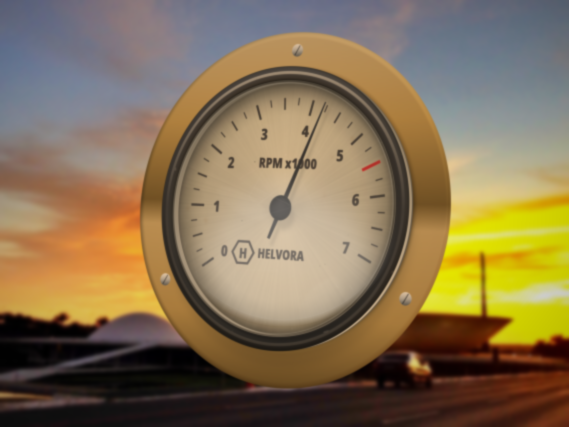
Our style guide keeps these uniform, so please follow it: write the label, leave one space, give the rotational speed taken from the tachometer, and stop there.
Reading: 4250 rpm
